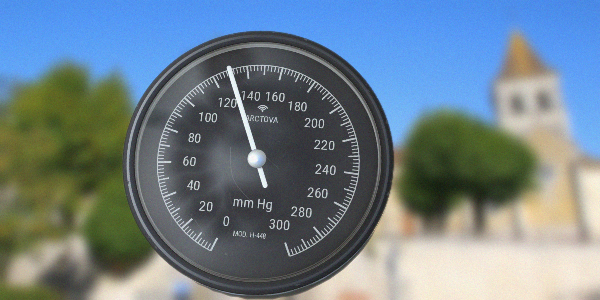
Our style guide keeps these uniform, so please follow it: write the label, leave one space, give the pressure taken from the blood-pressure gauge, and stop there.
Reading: 130 mmHg
